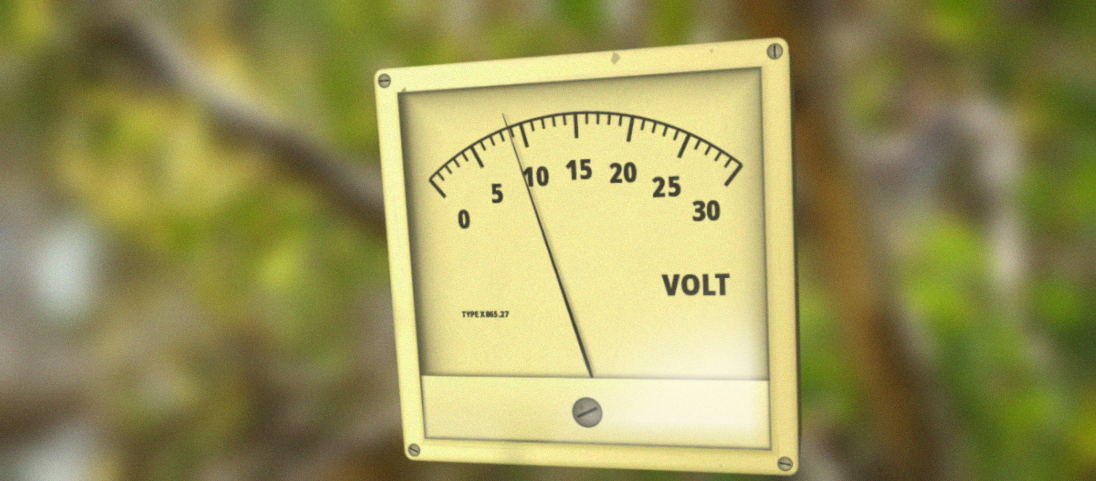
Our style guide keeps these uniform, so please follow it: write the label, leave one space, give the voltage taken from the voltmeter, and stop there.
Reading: 9 V
